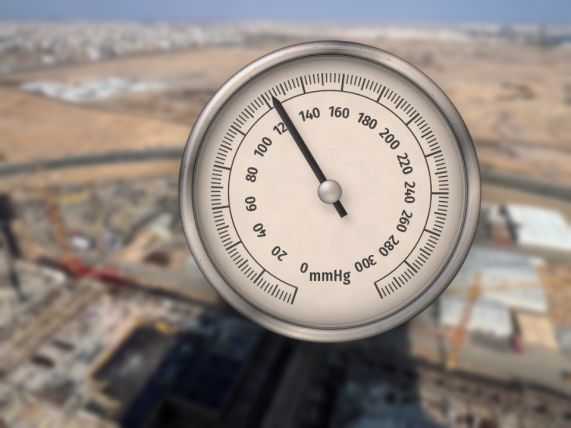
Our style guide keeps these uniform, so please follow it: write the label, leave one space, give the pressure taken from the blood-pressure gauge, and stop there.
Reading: 124 mmHg
